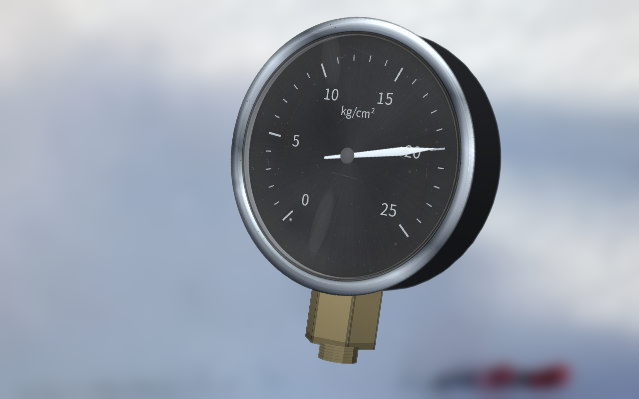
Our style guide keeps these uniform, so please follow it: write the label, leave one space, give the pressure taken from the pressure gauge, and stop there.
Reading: 20 kg/cm²
